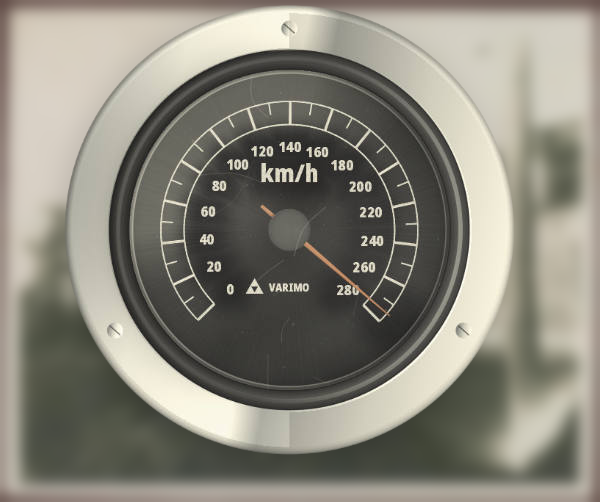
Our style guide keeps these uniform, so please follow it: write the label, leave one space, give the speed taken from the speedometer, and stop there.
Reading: 275 km/h
